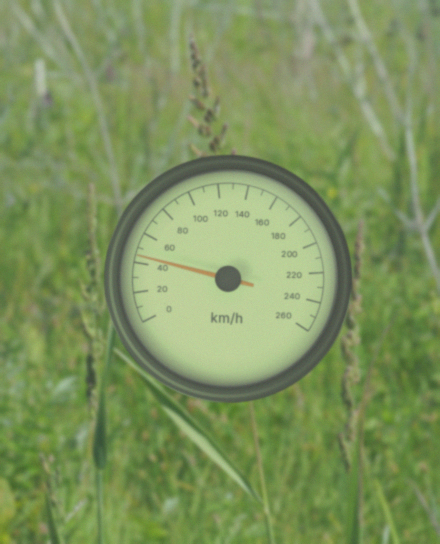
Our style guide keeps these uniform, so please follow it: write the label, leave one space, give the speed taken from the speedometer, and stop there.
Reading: 45 km/h
